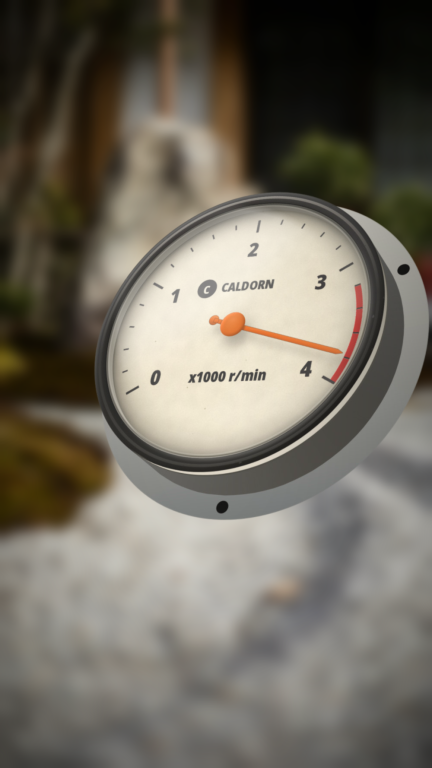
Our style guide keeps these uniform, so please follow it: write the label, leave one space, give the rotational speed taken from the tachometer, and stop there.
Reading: 3800 rpm
